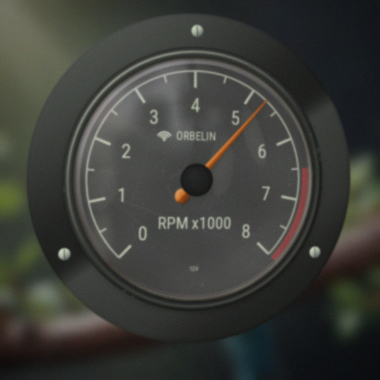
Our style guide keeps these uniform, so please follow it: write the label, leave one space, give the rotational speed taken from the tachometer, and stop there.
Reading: 5250 rpm
